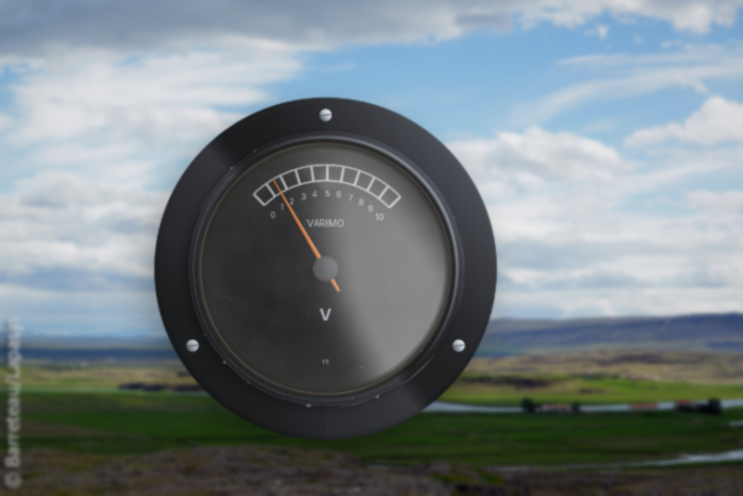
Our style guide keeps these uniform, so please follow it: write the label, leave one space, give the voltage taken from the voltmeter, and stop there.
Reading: 1.5 V
